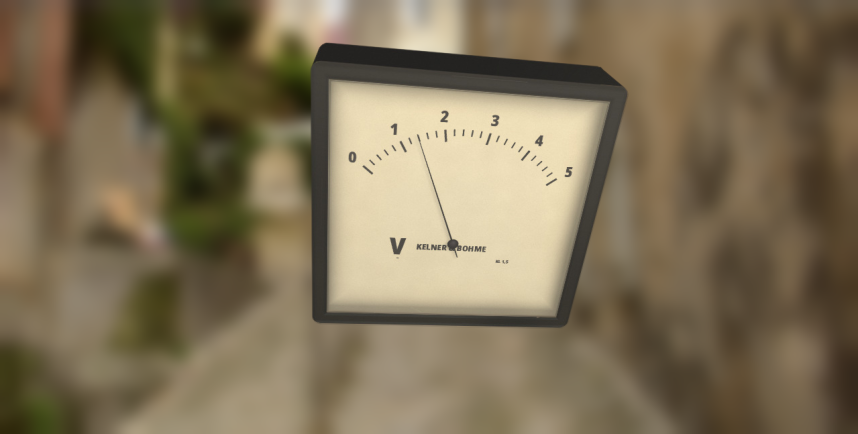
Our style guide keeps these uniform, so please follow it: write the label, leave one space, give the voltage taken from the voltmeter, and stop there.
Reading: 1.4 V
